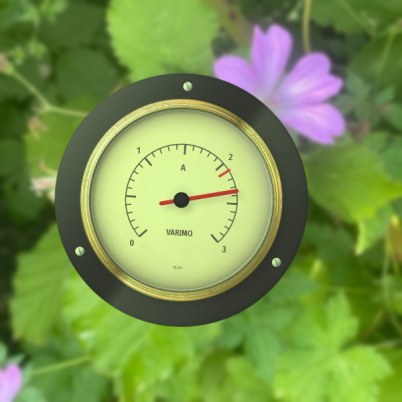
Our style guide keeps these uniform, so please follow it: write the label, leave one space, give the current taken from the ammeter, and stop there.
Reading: 2.35 A
